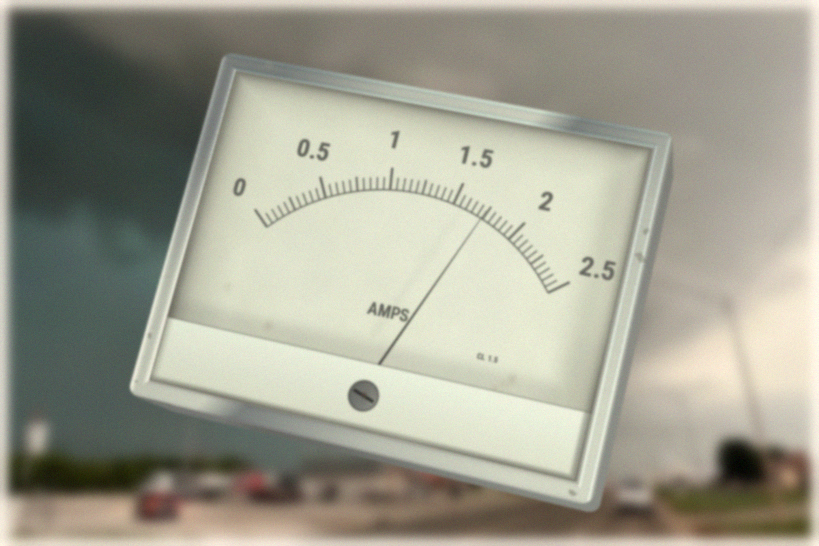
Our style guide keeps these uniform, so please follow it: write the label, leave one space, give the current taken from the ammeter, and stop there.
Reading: 1.75 A
